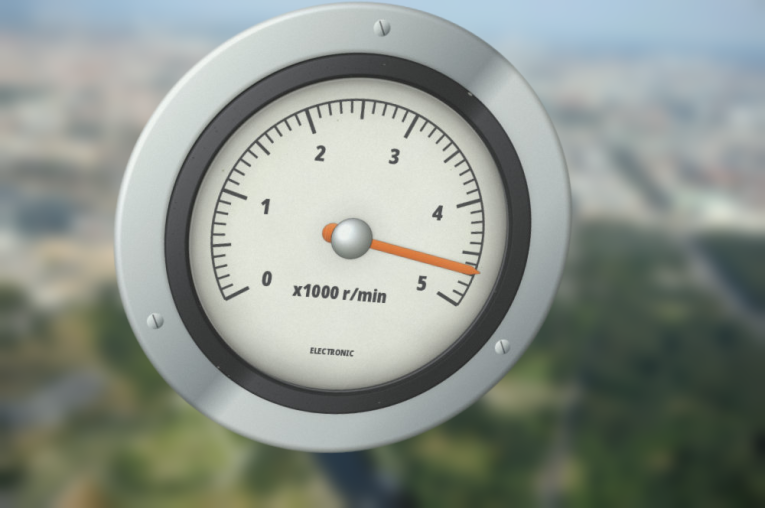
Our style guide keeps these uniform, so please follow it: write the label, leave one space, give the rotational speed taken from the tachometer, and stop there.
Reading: 4650 rpm
